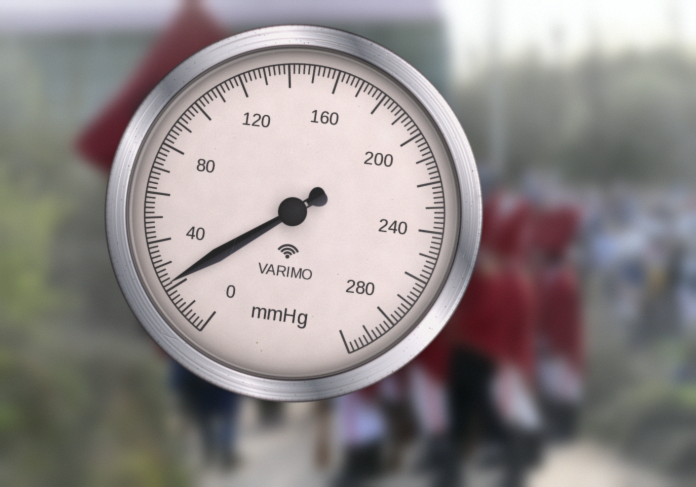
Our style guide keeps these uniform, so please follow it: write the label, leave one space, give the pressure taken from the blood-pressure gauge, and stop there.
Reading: 22 mmHg
